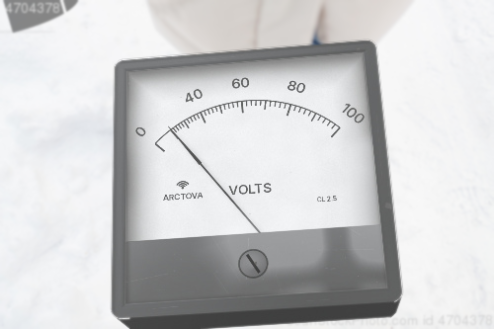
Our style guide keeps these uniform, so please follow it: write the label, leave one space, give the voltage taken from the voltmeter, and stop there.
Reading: 20 V
